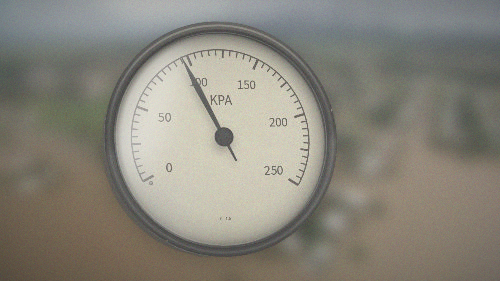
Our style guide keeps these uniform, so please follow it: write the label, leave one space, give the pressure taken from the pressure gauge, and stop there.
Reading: 95 kPa
